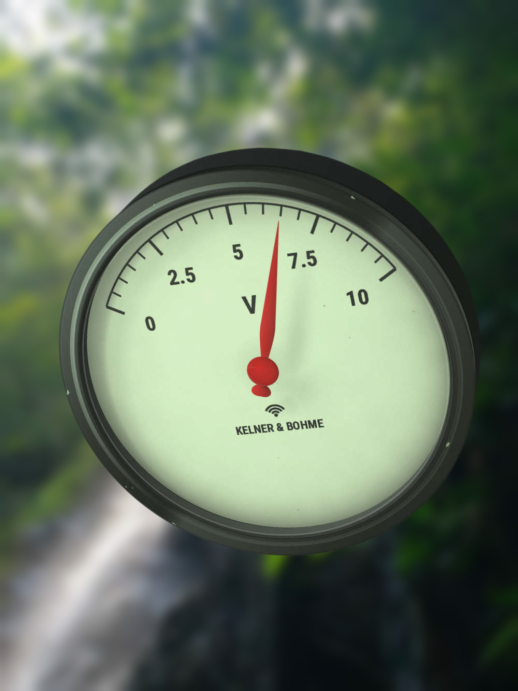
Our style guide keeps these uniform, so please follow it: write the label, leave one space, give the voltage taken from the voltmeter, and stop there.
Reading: 6.5 V
